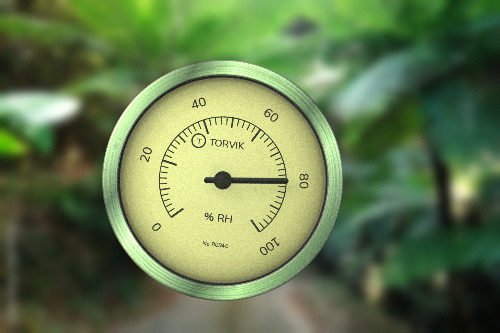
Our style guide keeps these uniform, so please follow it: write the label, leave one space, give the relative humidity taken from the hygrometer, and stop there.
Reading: 80 %
